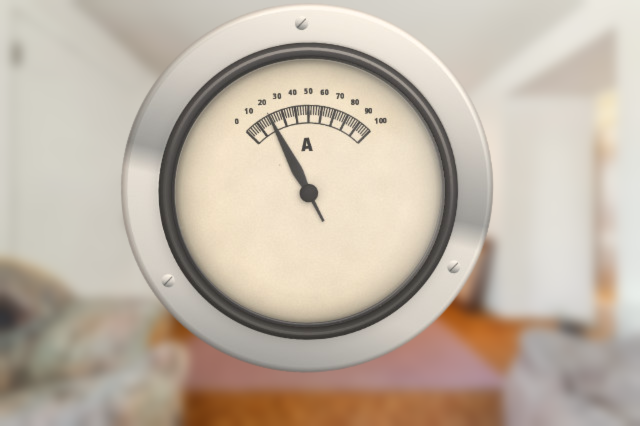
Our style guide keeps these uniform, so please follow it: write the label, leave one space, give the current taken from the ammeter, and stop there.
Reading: 20 A
